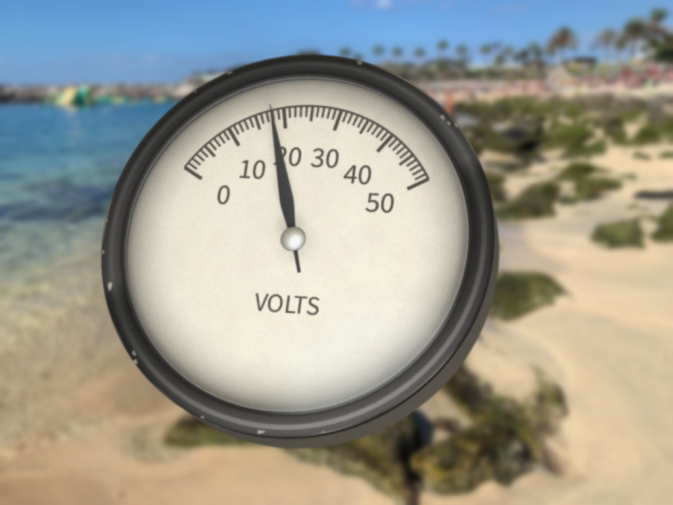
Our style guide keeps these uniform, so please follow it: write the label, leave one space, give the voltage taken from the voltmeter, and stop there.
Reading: 18 V
